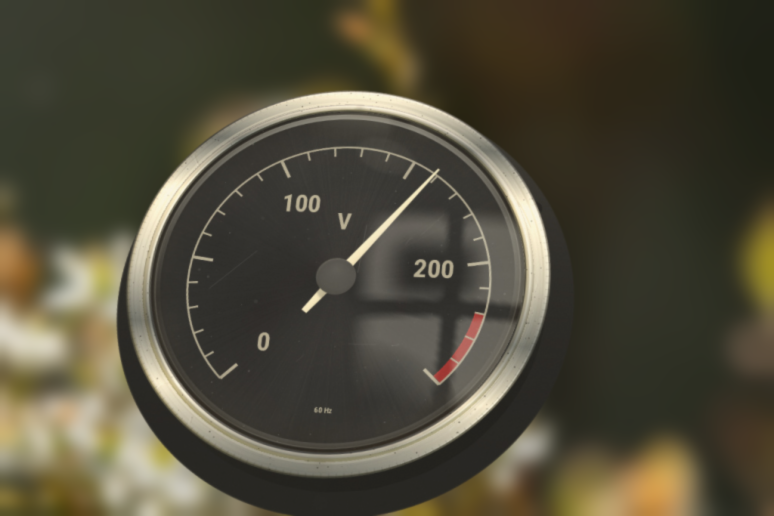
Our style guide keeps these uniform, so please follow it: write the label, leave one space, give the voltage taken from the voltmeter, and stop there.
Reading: 160 V
